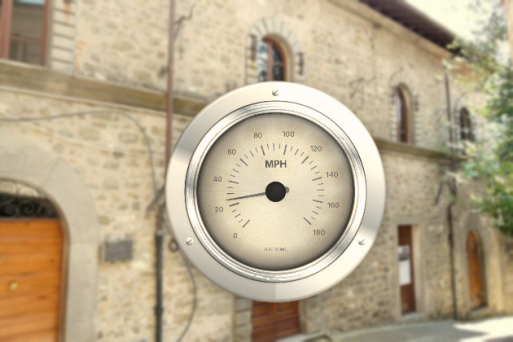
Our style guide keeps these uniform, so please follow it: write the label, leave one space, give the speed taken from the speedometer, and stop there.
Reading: 25 mph
